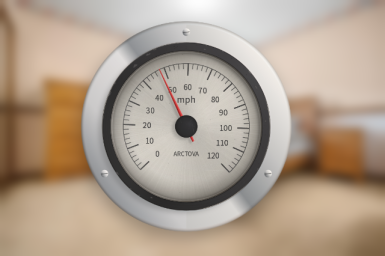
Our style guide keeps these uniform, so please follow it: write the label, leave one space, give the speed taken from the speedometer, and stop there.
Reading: 48 mph
